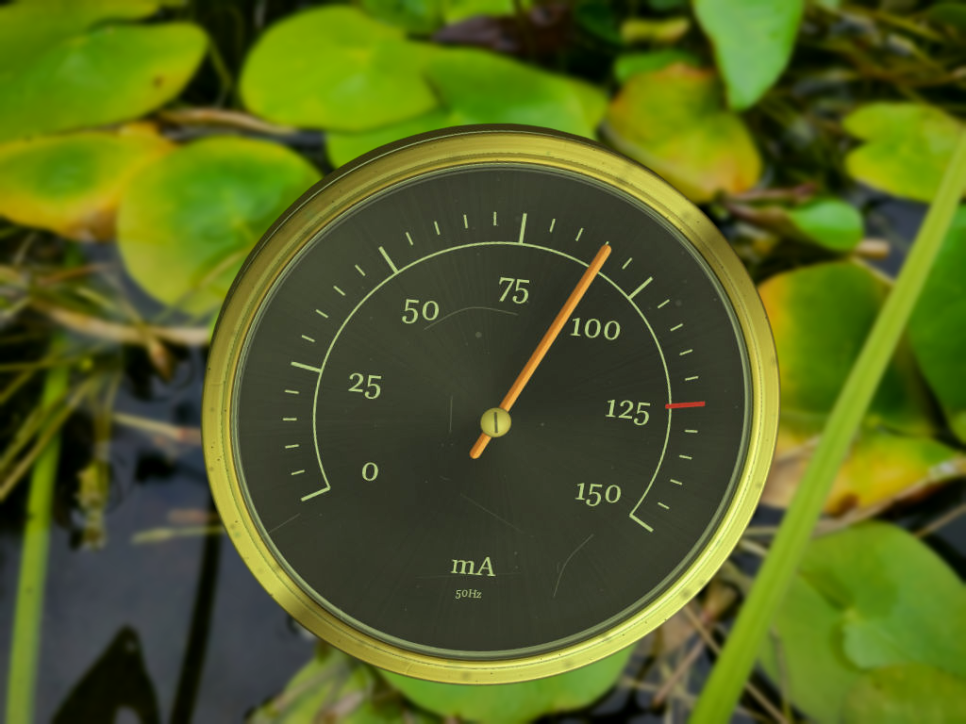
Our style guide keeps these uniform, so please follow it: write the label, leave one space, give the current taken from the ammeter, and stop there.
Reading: 90 mA
